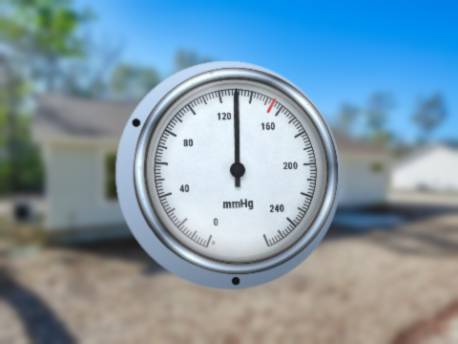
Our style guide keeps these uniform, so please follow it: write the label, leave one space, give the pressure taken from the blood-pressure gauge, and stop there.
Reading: 130 mmHg
